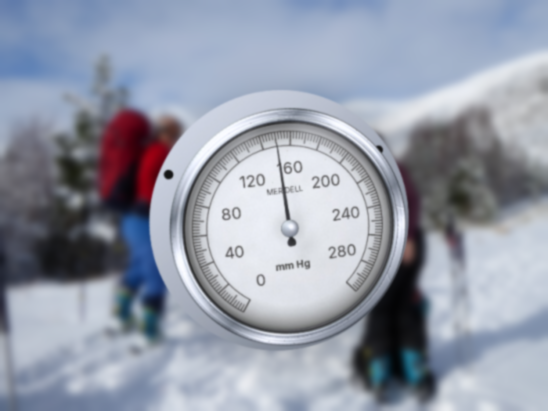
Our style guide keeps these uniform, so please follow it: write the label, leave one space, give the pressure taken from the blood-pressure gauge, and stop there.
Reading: 150 mmHg
